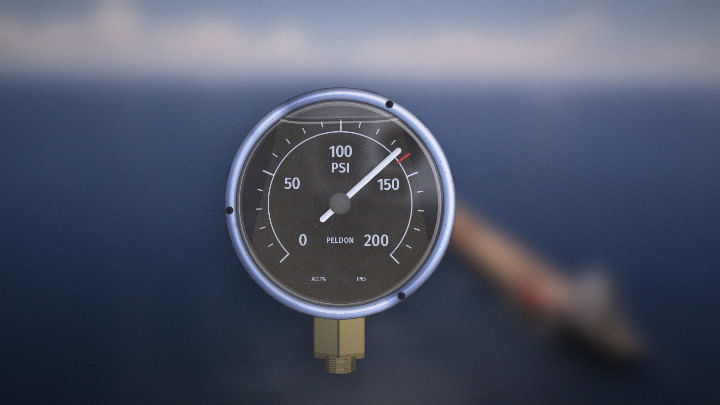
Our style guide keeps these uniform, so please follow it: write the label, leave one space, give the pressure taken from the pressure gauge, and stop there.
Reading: 135 psi
